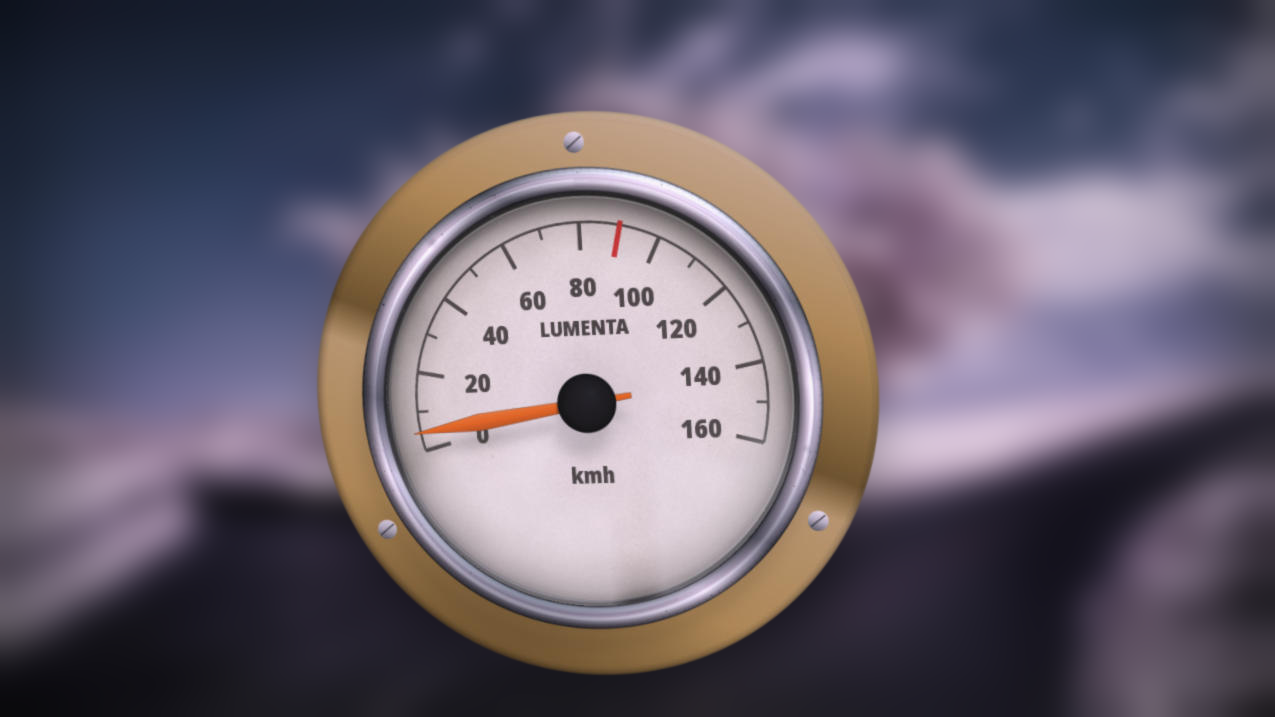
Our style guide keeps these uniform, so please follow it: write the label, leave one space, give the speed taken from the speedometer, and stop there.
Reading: 5 km/h
